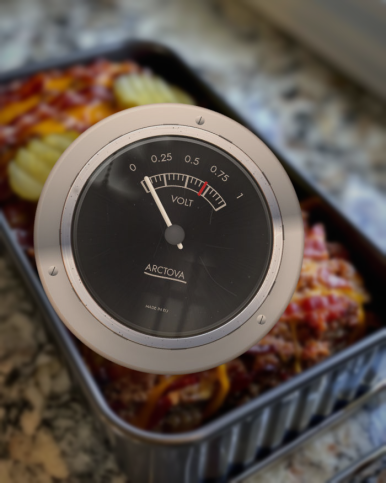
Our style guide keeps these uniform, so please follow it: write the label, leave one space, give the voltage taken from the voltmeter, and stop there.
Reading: 0.05 V
